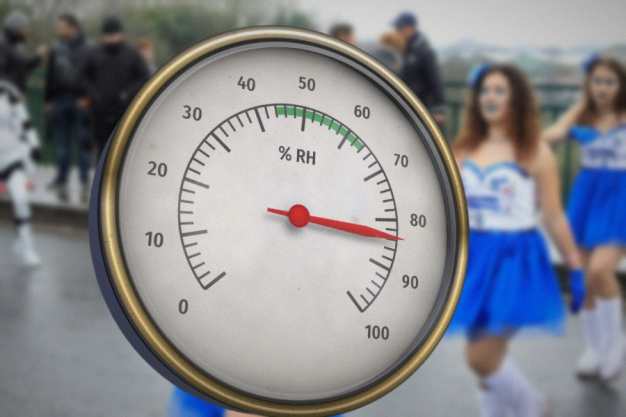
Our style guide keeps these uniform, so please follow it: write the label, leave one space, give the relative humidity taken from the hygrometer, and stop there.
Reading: 84 %
